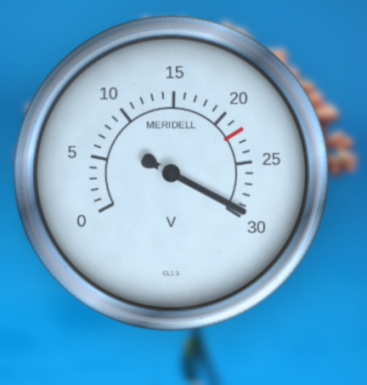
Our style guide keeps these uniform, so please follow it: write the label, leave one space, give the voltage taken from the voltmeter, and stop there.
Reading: 29.5 V
